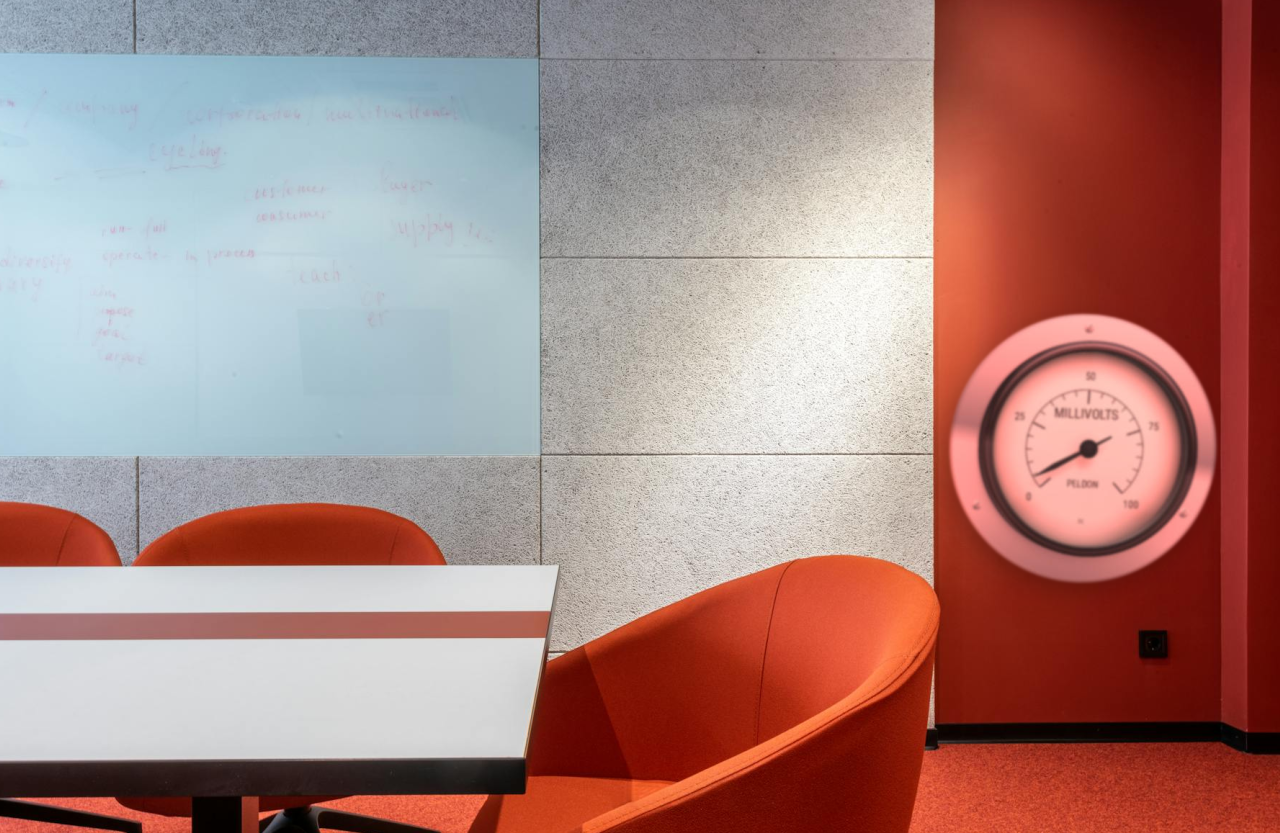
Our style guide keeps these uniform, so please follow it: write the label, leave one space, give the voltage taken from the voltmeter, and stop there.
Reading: 5 mV
